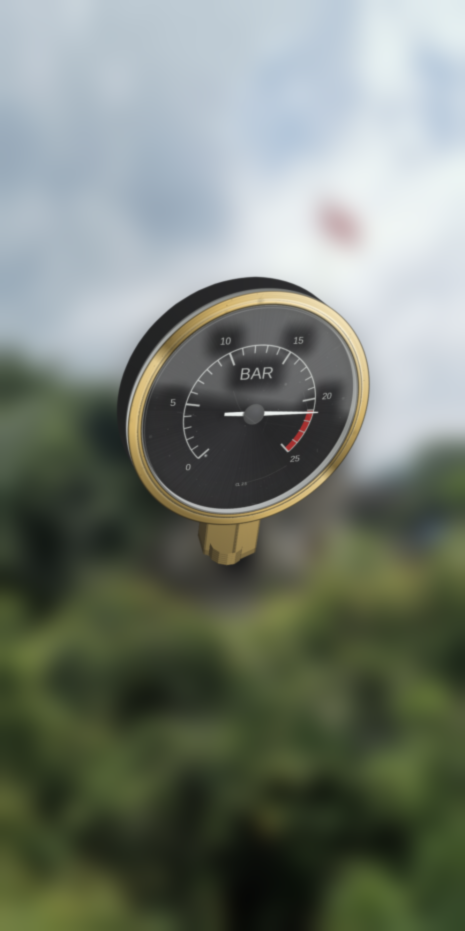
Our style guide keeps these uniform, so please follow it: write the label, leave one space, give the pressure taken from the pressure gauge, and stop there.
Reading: 21 bar
